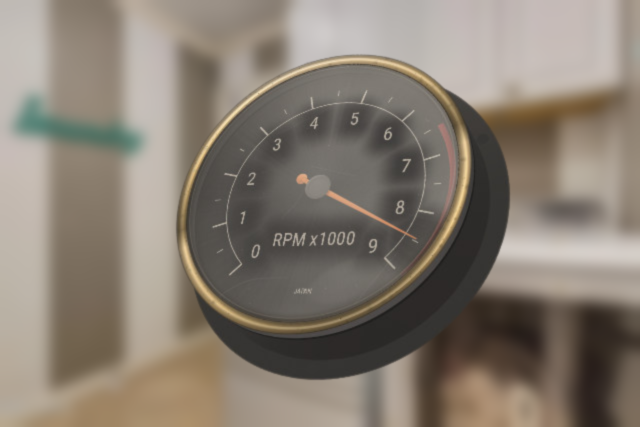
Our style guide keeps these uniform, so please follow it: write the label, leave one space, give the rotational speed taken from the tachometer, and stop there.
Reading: 8500 rpm
